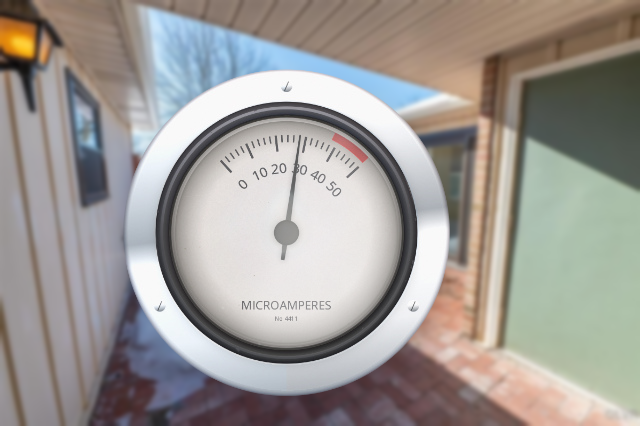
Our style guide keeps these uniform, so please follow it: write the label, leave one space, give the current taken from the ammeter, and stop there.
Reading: 28 µA
